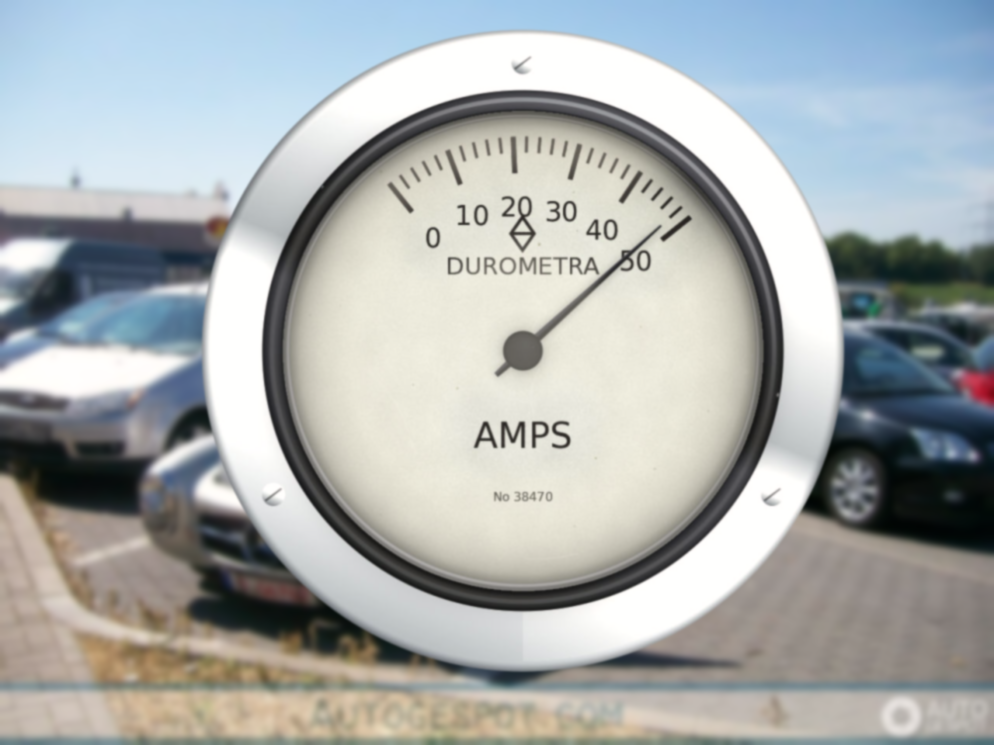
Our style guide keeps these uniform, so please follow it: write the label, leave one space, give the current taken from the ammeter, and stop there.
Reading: 48 A
